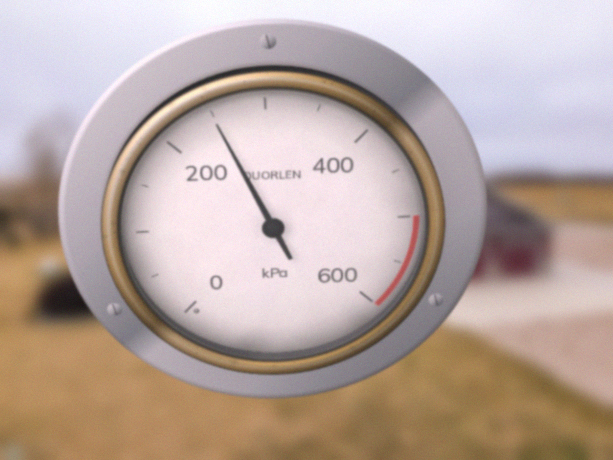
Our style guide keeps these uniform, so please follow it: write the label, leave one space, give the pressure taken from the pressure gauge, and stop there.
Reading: 250 kPa
